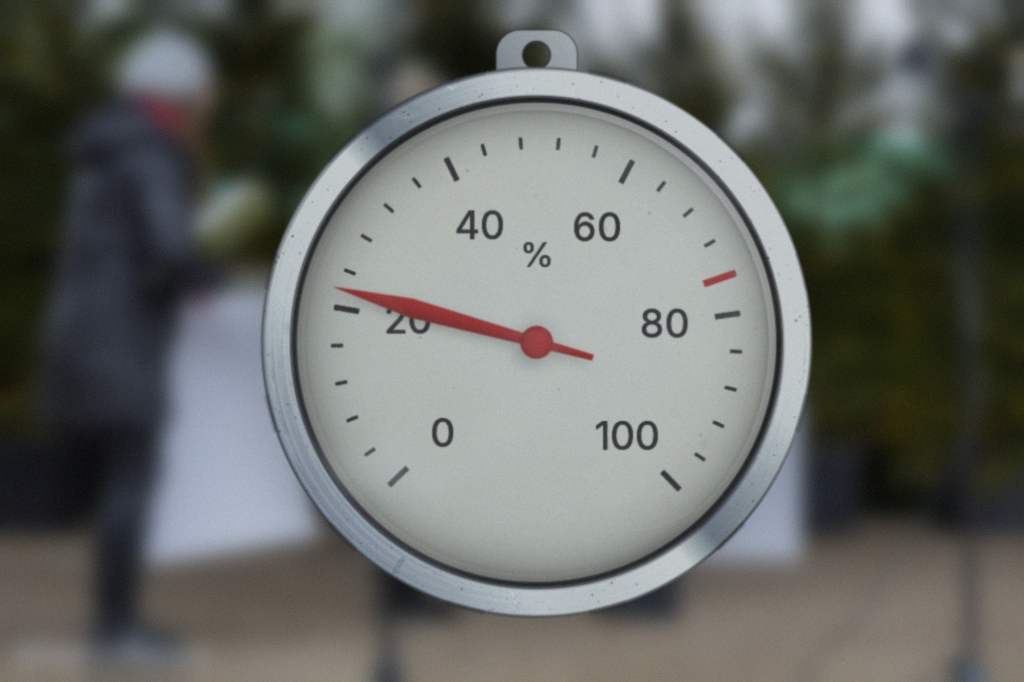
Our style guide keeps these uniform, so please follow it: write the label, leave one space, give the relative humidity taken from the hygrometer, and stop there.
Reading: 22 %
